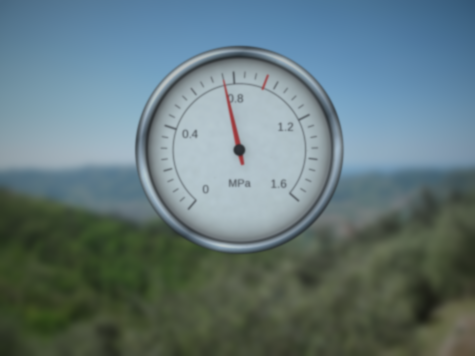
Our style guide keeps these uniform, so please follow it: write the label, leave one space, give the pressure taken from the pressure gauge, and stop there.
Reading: 0.75 MPa
